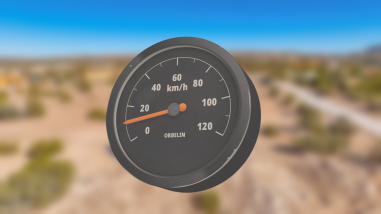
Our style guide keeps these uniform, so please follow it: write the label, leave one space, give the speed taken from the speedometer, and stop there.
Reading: 10 km/h
